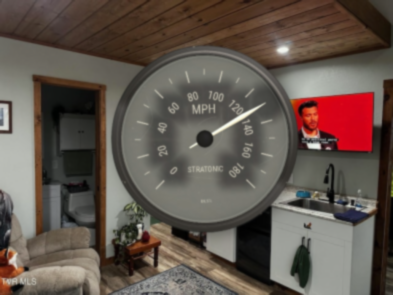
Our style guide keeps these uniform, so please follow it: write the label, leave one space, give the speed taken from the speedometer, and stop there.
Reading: 130 mph
